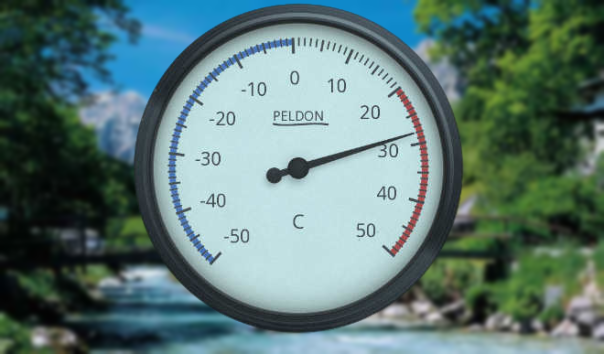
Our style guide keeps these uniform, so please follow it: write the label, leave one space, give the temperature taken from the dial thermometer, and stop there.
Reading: 28 °C
